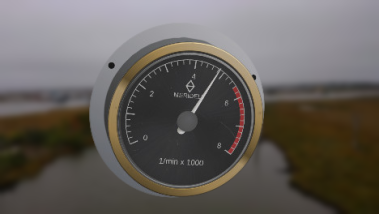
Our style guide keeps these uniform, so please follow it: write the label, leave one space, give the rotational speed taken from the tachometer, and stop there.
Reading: 4800 rpm
